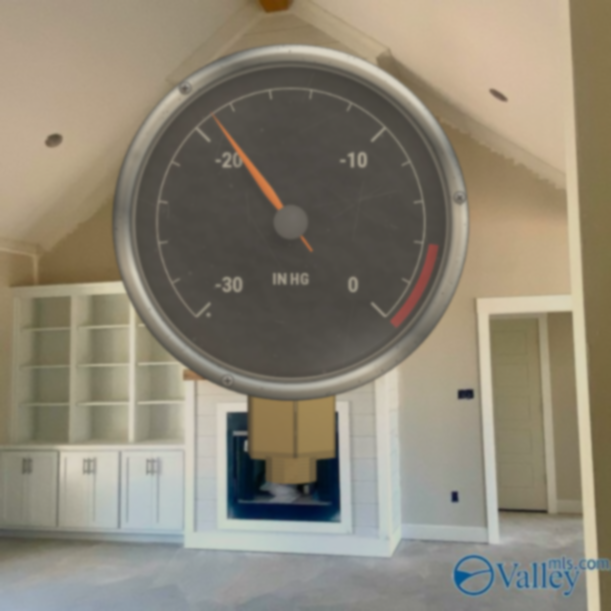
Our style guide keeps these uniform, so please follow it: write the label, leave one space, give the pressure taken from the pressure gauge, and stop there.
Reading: -19 inHg
